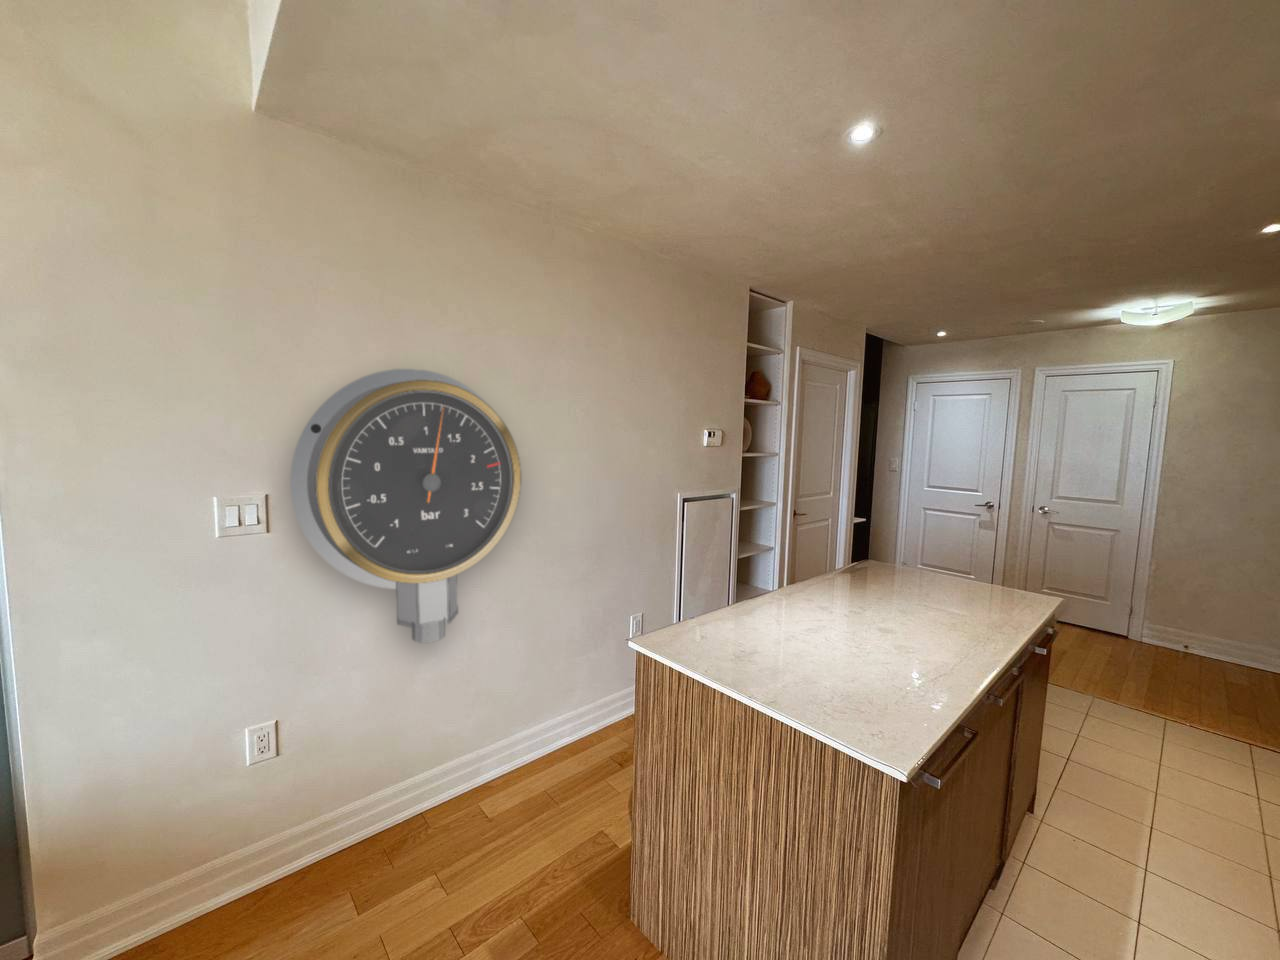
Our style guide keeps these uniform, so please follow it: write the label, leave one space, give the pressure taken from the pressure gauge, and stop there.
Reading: 1.2 bar
